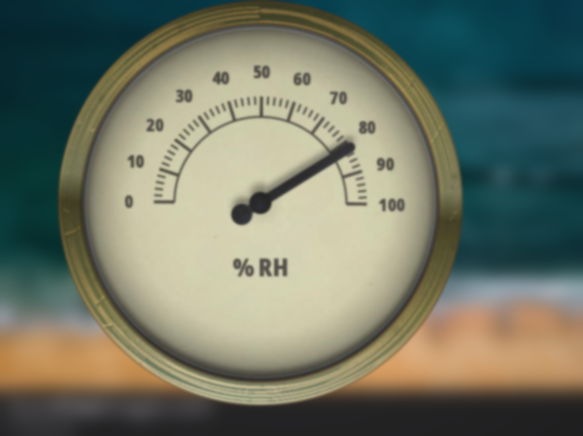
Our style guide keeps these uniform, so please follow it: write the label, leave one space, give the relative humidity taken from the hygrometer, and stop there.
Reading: 82 %
